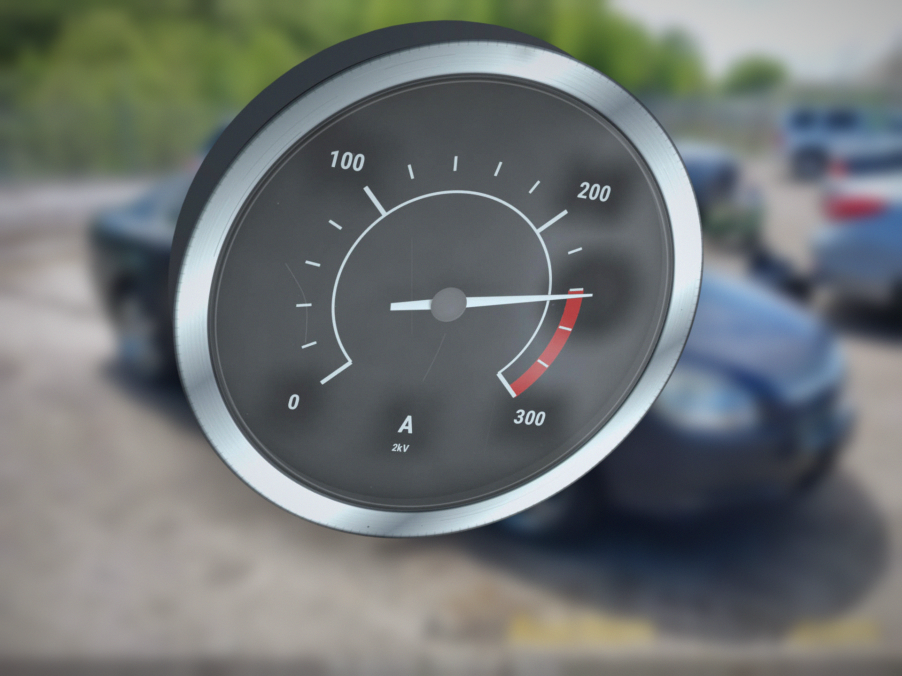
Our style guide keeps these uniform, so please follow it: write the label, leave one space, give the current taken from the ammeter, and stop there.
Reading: 240 A
